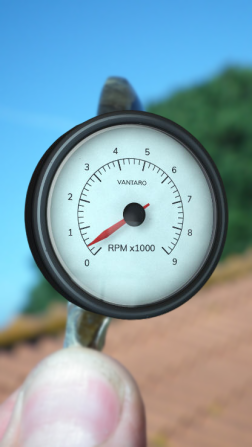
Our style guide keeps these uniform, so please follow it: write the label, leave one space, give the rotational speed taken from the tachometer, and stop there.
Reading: 400 rpm
